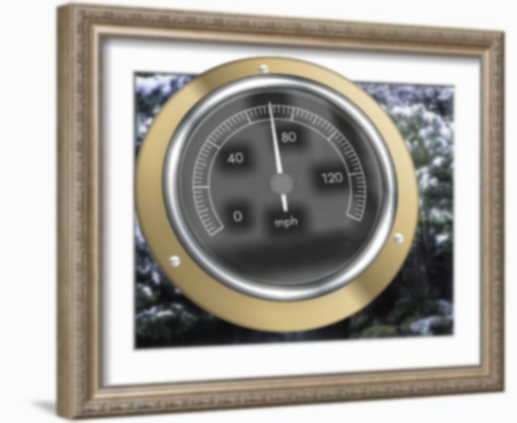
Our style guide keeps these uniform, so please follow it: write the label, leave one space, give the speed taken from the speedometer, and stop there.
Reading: 70 mph
